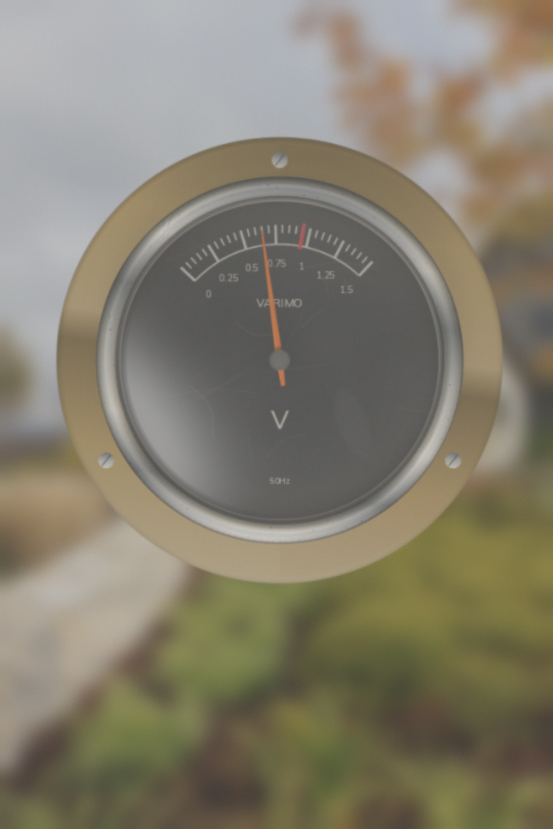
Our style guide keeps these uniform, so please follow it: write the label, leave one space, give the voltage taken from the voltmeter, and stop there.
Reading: 0.65 V
